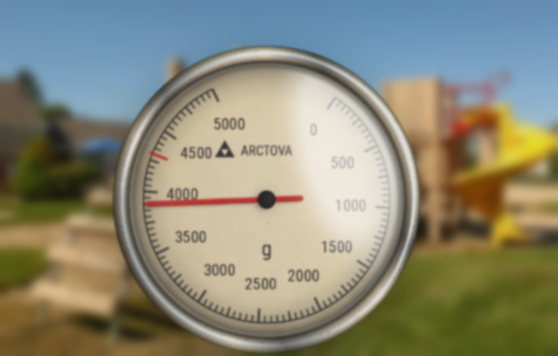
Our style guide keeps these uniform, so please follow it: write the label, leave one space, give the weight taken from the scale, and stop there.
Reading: 3900 g
